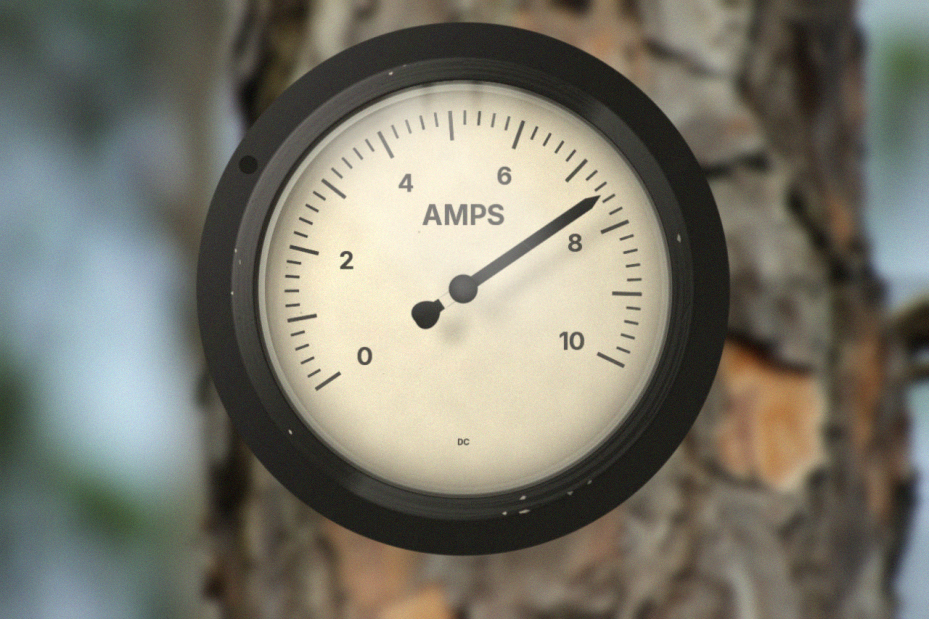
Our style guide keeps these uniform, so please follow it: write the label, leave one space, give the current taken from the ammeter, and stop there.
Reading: 7.5 A
